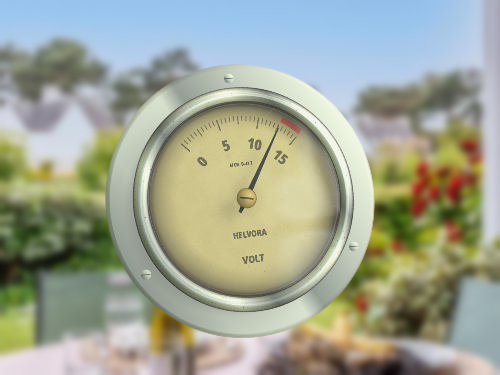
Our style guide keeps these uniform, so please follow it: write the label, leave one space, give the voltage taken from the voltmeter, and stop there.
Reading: 12.5 V
